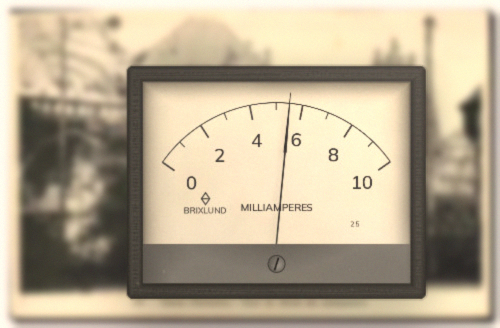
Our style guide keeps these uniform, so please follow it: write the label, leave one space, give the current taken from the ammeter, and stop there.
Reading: 5.5 mA
